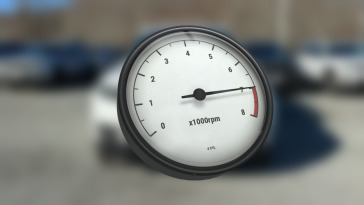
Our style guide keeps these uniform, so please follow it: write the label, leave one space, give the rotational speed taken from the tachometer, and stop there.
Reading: 7000 rpm
